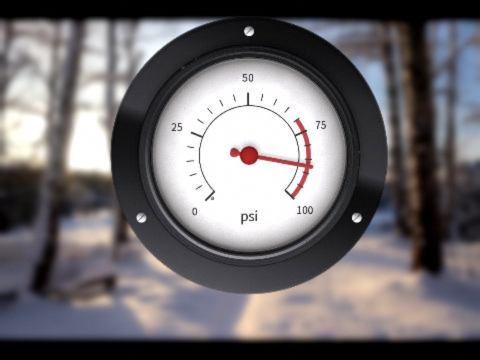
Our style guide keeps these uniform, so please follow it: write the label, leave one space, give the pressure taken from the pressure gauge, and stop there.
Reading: 87.5 psi
